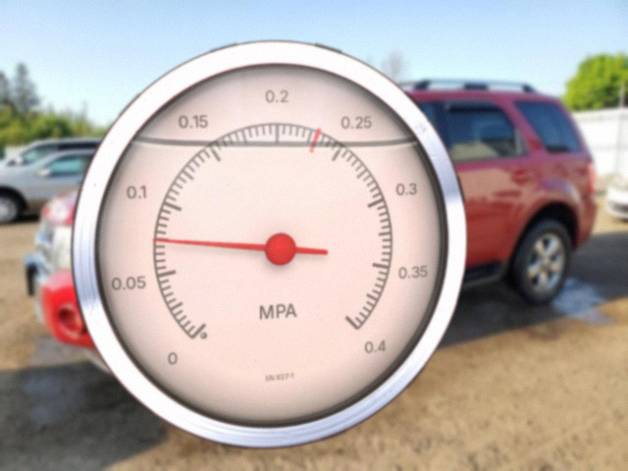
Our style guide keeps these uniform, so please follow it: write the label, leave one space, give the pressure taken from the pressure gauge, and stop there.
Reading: 0.075 MPa
